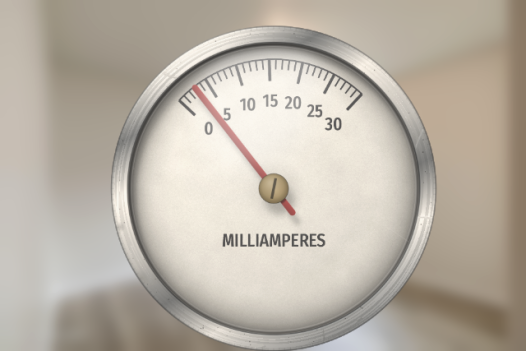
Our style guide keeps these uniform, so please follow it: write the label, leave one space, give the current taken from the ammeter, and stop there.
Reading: 3 mA
